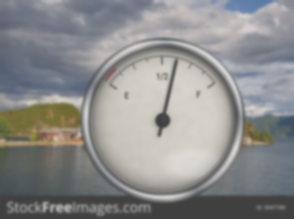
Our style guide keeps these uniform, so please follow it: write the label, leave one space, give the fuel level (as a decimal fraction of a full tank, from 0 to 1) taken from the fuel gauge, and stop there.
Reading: 0.625
